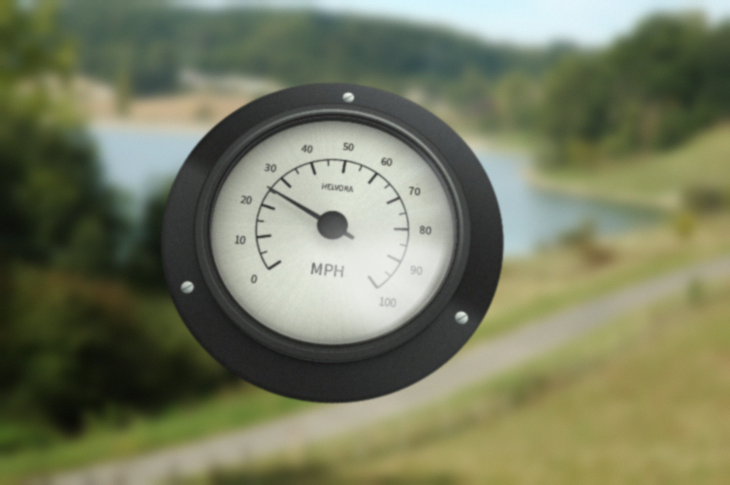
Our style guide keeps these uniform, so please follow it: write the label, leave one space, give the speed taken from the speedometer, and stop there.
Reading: 25 mph
